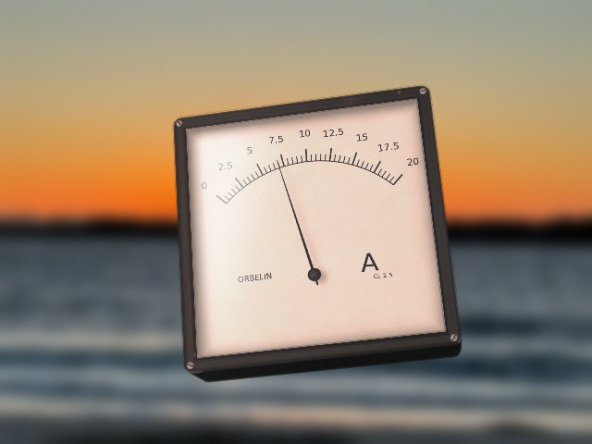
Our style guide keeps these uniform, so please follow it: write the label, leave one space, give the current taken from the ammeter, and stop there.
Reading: 7 A
